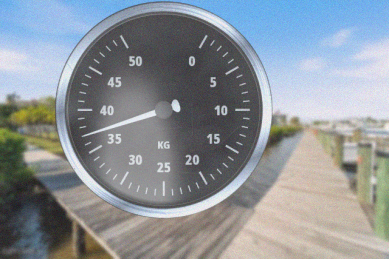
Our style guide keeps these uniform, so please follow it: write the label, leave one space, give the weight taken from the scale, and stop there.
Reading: 37 kg
